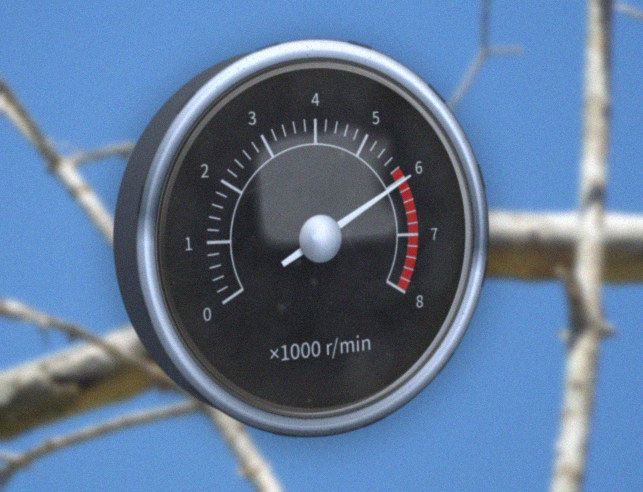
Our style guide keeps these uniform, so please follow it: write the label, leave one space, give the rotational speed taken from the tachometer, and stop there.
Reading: 6000 rpm
